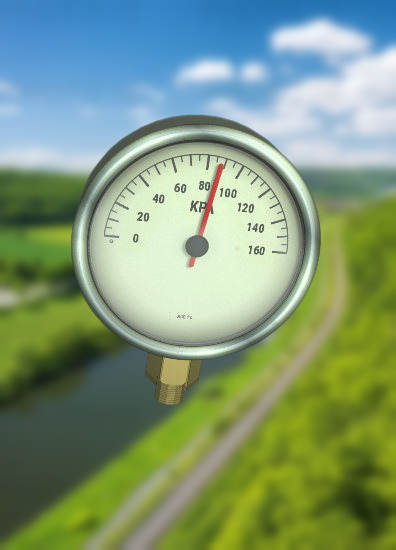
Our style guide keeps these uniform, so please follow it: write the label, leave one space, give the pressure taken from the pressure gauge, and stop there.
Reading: 87.5 kPa
